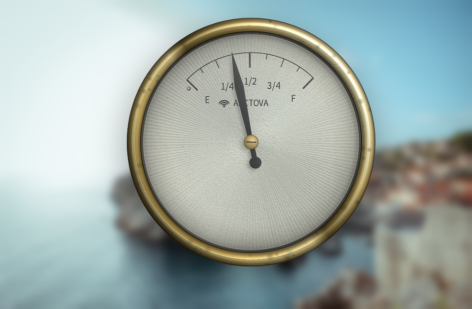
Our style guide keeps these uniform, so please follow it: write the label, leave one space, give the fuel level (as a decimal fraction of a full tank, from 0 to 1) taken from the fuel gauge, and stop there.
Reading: 0.375
